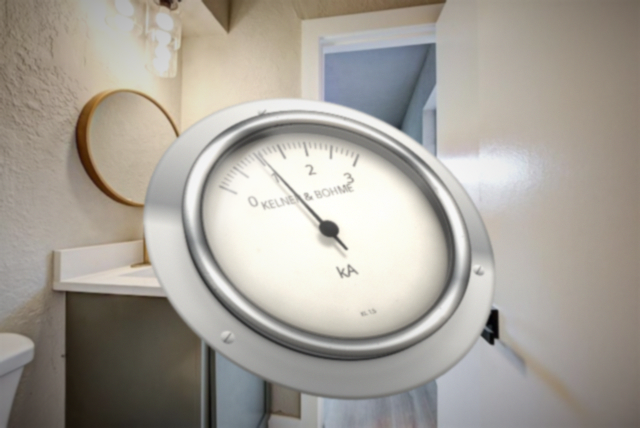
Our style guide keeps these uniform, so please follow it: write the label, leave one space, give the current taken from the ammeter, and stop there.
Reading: 1 kA
